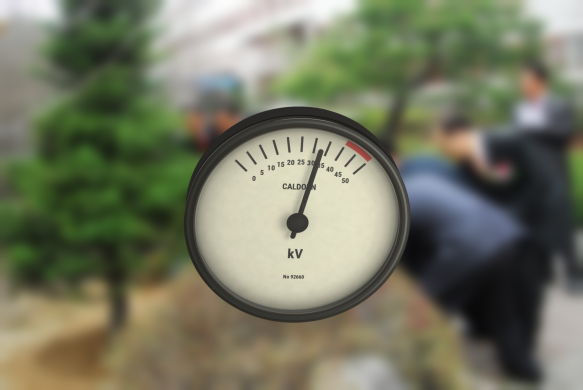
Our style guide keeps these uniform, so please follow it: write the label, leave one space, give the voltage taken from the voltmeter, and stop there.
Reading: 32.5 kV
